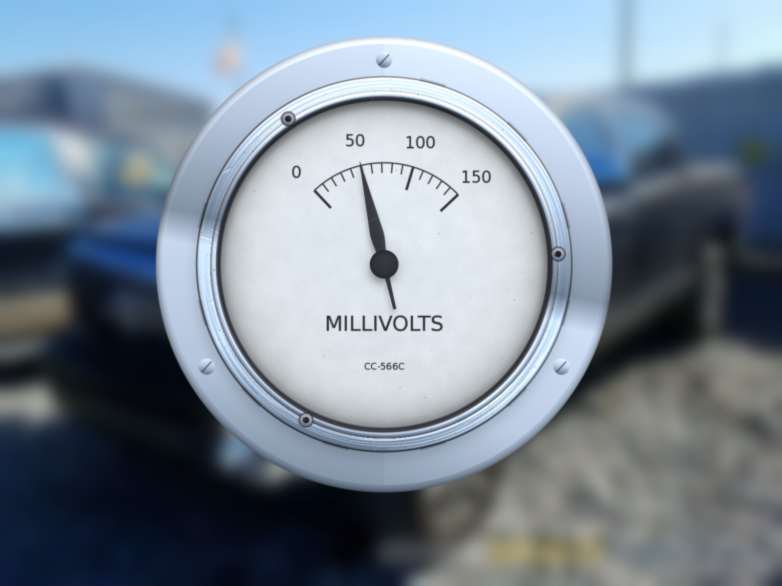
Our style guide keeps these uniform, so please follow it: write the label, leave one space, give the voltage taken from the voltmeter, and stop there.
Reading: 50 mV
